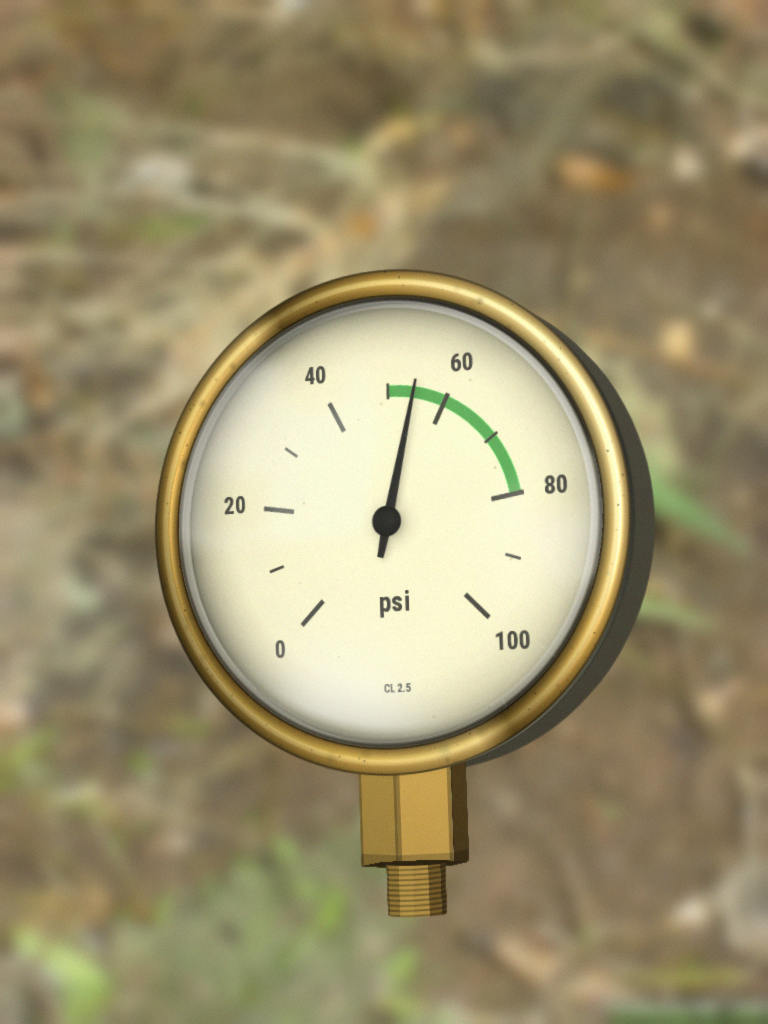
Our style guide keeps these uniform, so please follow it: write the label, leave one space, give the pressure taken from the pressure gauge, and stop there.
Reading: 55 psi
